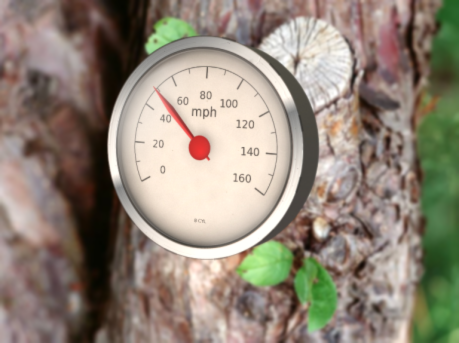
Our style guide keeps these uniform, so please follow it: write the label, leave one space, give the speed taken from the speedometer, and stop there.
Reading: 50 mph
